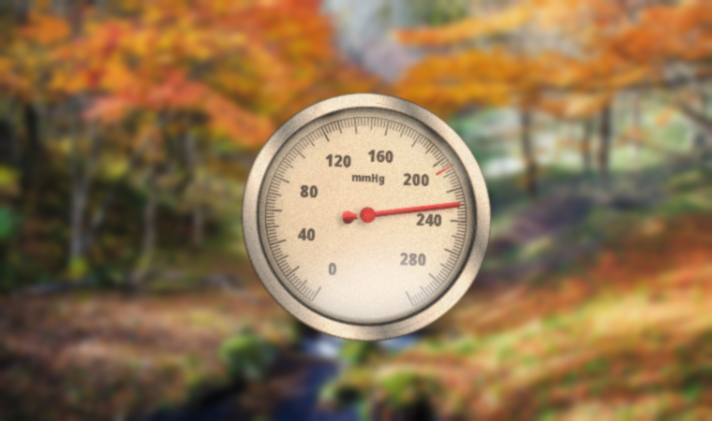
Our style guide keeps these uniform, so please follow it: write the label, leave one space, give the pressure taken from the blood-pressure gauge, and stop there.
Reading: 230 mmHg
